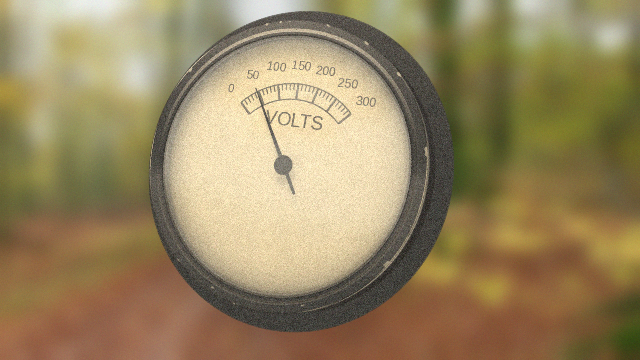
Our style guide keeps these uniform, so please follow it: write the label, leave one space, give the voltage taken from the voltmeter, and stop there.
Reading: 50 V
